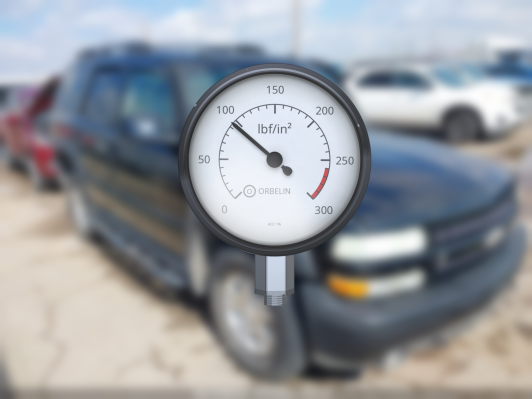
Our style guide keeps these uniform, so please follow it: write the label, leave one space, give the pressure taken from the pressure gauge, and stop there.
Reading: 95 psi
